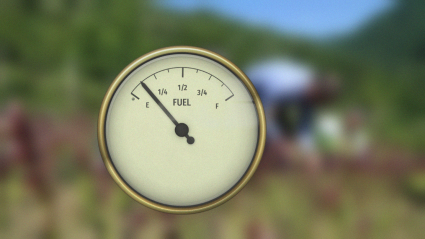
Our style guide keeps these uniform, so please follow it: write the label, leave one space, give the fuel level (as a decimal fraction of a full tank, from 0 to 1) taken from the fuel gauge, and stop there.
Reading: 0.125
